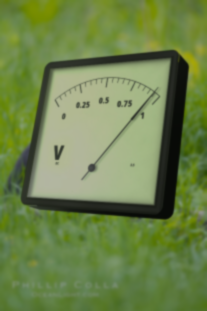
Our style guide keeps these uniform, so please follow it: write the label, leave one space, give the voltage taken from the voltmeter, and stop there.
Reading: 0.95 V
